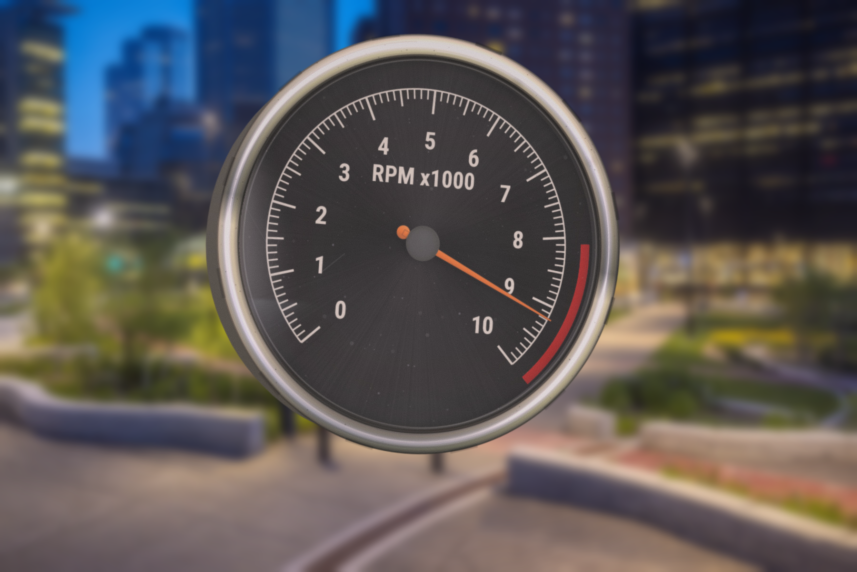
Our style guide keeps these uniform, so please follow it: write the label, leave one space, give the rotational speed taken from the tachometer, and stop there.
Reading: 9200 rpm
